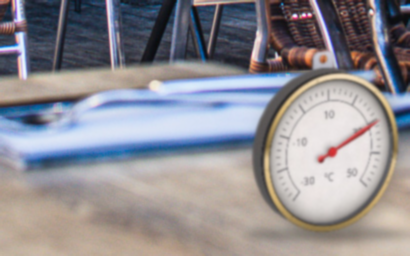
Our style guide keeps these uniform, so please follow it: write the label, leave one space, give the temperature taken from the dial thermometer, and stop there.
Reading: 30 °C
